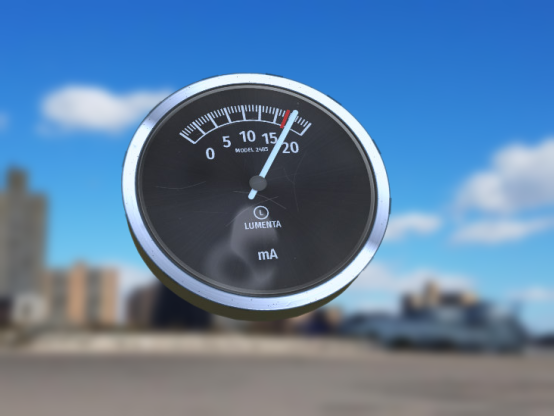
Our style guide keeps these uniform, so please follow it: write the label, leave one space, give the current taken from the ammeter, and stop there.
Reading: 17.5 mA
